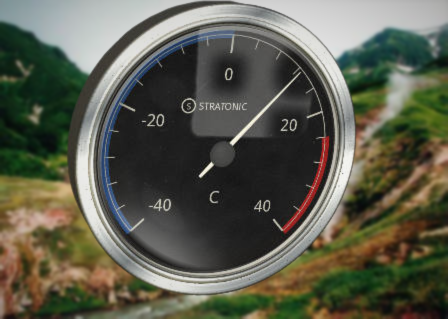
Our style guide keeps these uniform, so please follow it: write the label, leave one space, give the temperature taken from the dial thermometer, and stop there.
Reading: 12 °C
